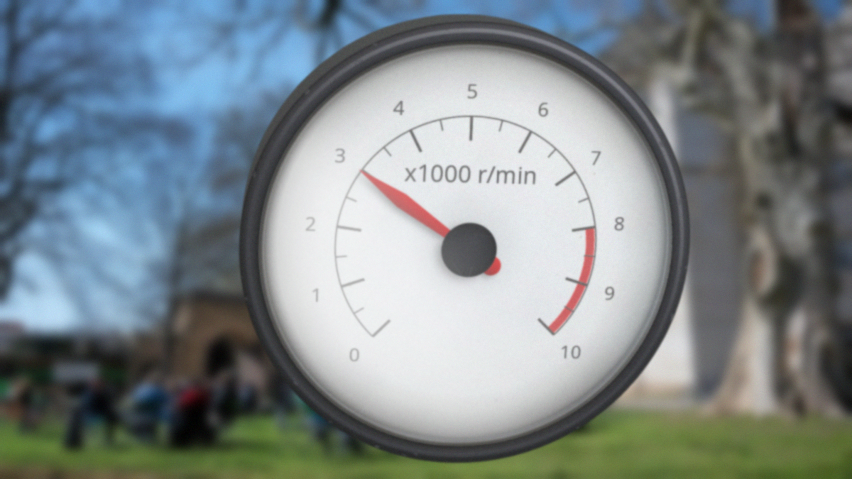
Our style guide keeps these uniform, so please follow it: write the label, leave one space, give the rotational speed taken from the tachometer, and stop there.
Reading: 3000 rpm
